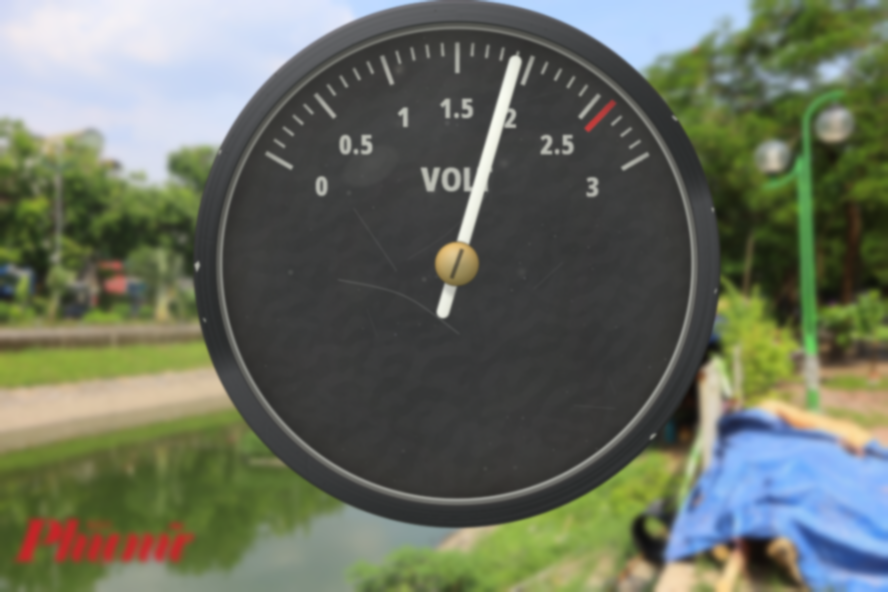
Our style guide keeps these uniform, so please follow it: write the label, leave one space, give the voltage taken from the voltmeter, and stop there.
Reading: 1.9 V
